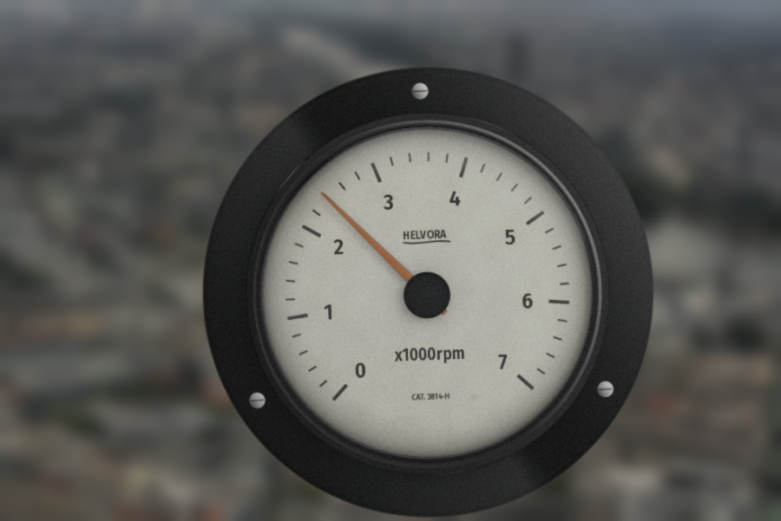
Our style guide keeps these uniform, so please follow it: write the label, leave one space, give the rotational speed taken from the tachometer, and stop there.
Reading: 2400 rpm
